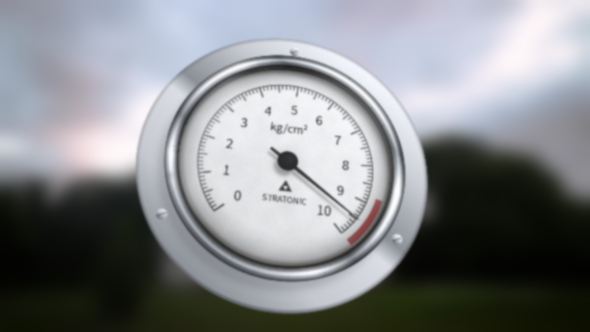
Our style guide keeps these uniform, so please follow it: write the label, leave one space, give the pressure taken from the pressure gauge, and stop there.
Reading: 9.5 kg/cm²
